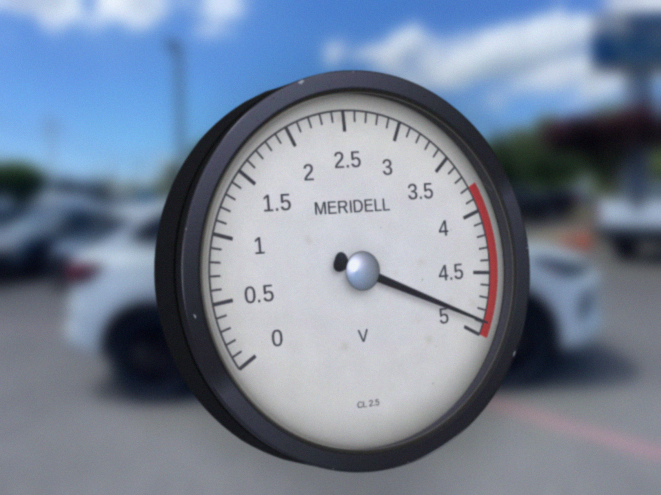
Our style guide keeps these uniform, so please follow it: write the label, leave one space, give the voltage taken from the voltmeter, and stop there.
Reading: 4.9 V
